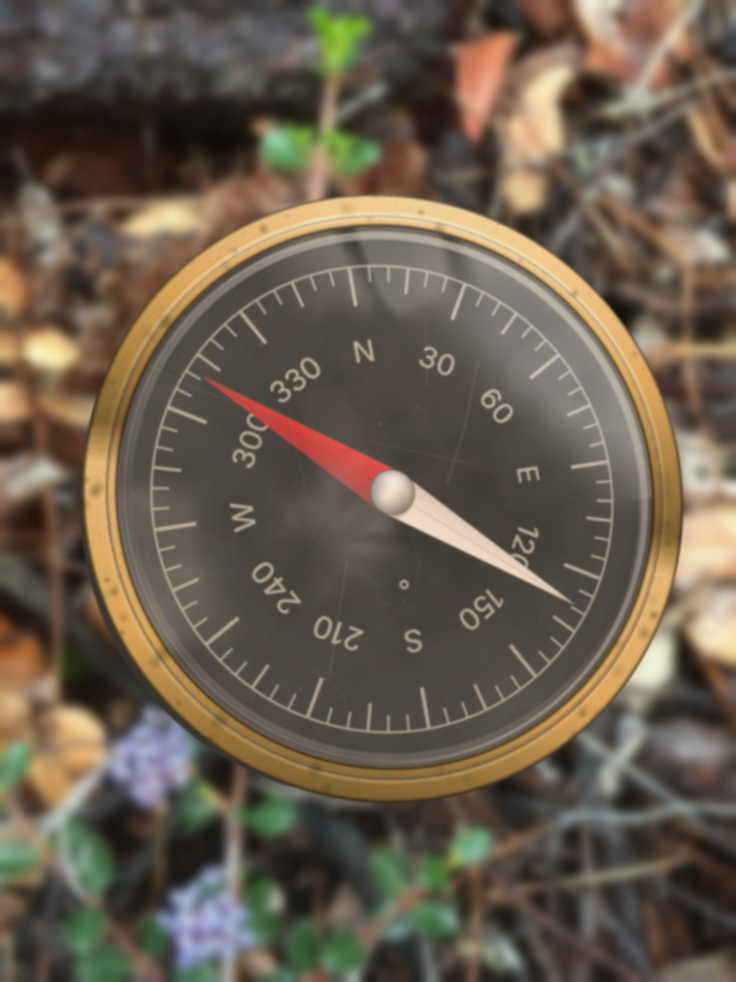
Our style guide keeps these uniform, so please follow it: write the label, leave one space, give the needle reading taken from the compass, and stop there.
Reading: 310 °
